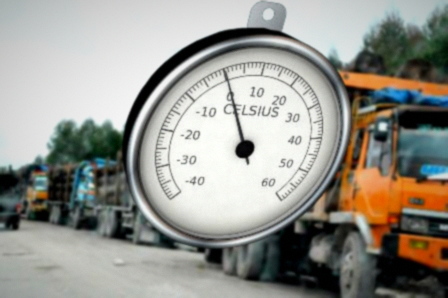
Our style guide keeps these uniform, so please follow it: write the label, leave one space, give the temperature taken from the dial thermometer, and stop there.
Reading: 0 °C
